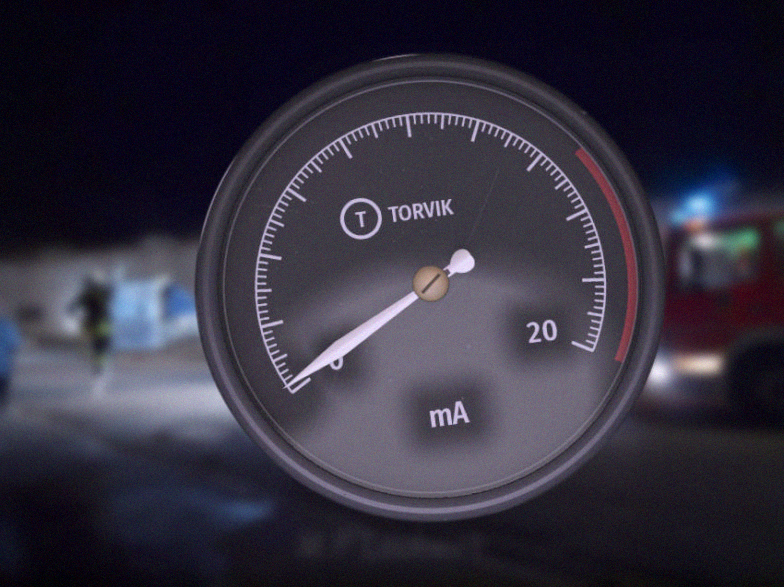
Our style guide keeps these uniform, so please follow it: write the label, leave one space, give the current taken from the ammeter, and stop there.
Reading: 0.2 mA
